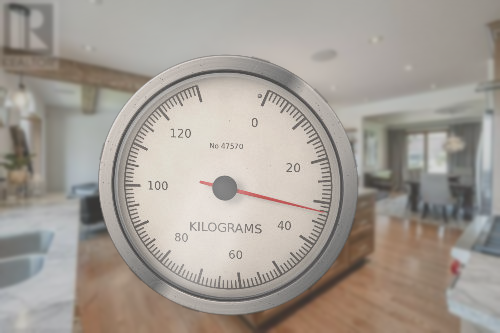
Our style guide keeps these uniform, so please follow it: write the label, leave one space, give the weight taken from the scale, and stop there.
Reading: 32 kg
